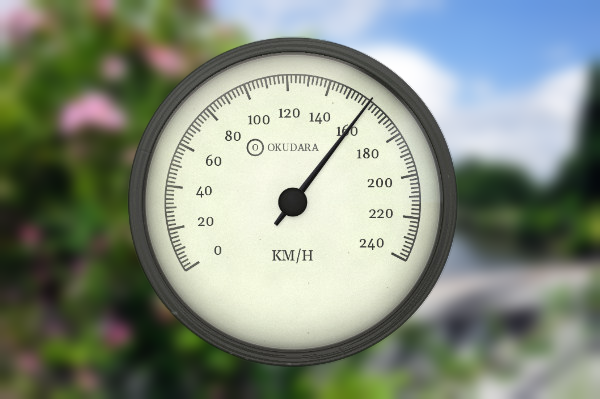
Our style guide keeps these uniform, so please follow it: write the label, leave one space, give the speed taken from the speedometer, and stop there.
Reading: 160 km/h
